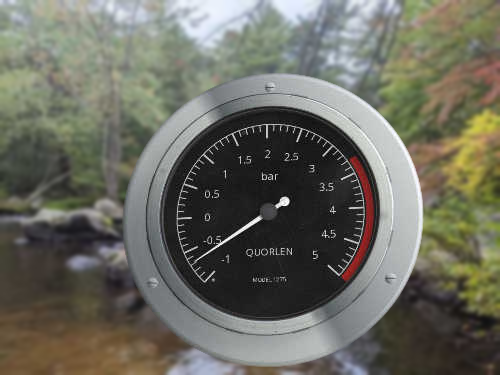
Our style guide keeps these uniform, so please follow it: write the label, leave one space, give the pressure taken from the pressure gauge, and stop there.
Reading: -0.7 bar
